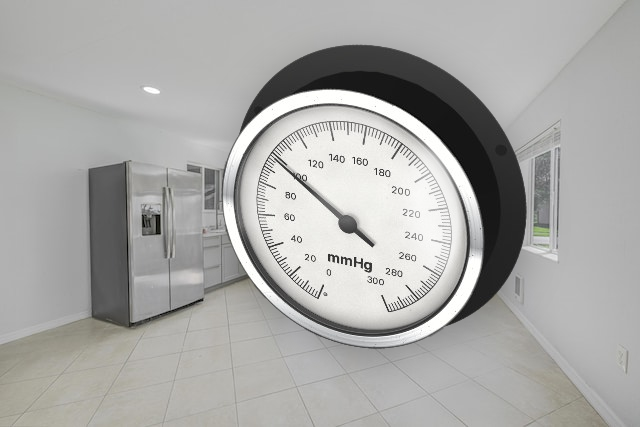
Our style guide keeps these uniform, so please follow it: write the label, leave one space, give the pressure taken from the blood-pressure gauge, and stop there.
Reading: 100 mmHg
